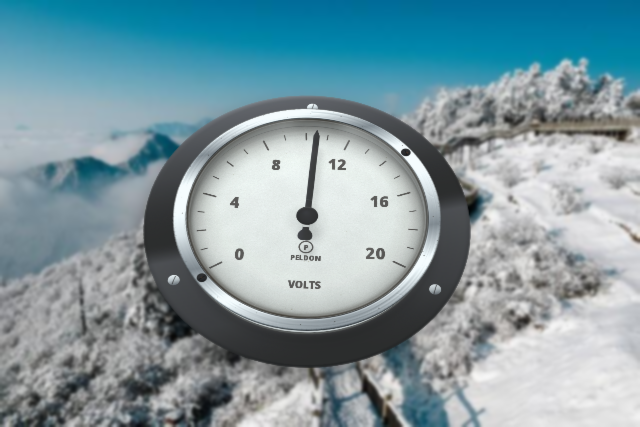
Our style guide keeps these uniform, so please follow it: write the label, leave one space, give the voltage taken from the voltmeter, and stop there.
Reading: 10.5 V
